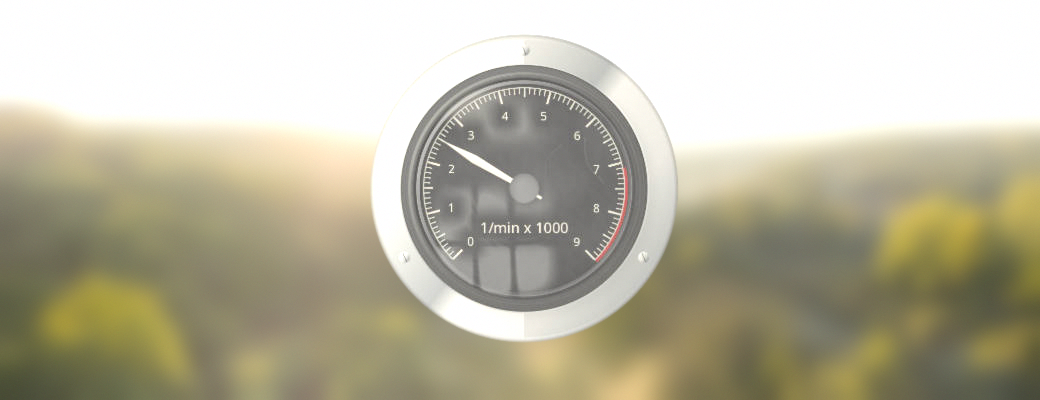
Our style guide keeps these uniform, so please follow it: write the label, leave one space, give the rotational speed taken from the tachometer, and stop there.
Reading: 2500 rpm
